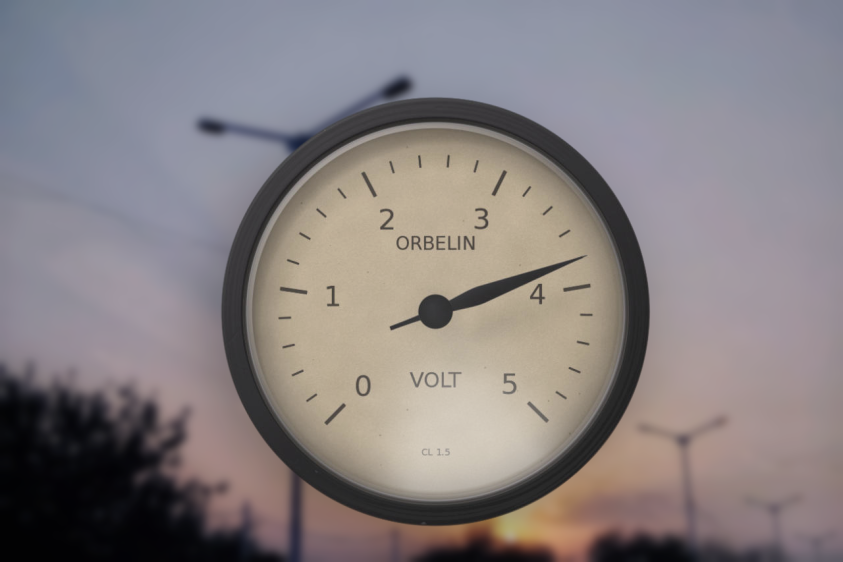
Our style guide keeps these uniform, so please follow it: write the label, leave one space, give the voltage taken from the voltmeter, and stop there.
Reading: 3.8 V
